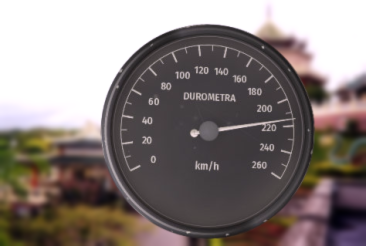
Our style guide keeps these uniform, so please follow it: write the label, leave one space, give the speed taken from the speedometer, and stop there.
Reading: 215 km/h
